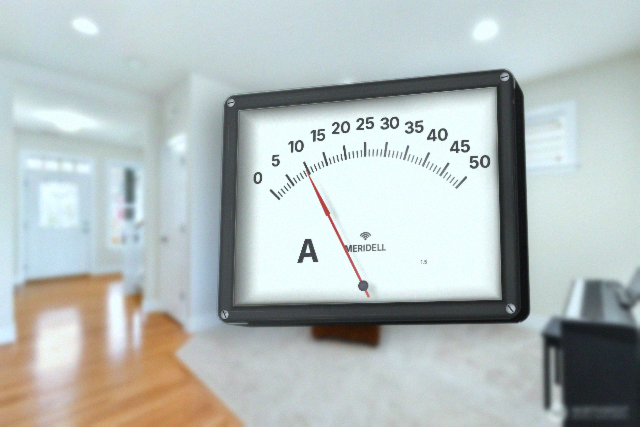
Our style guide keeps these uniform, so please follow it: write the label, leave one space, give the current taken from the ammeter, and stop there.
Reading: 10 A
